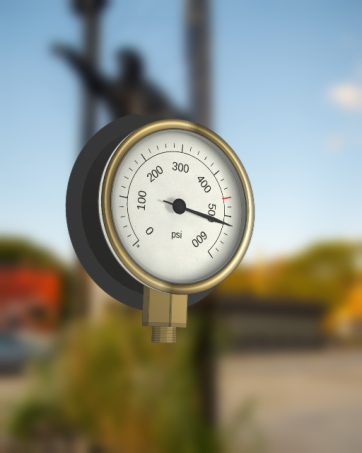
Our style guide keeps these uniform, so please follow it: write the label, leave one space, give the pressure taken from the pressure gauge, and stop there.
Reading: 520 psi
